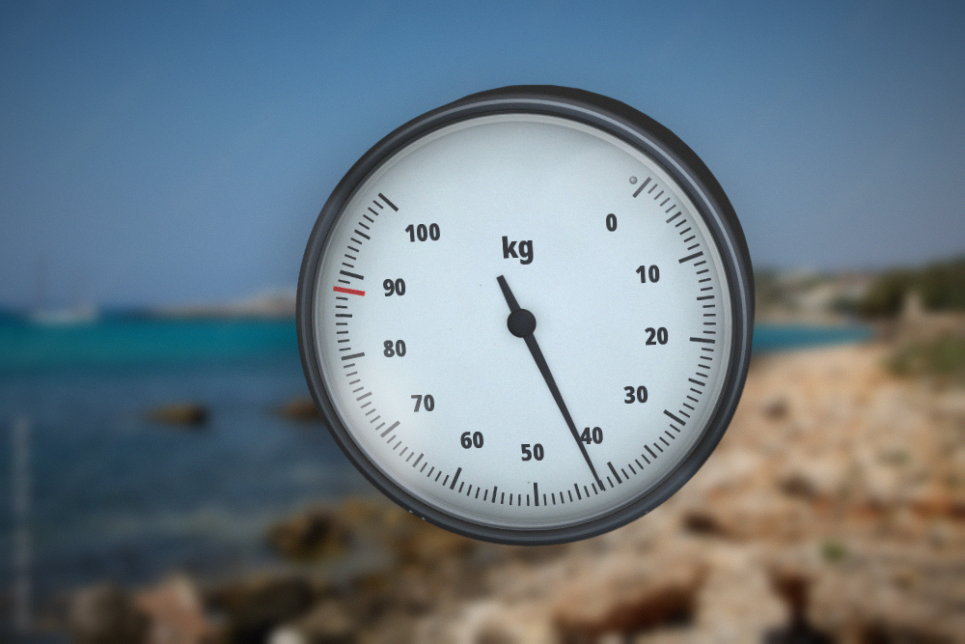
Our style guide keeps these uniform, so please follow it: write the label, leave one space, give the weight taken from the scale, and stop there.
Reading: 42 kg
